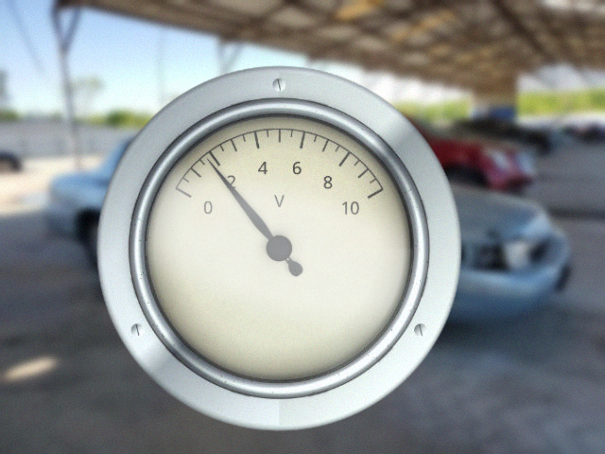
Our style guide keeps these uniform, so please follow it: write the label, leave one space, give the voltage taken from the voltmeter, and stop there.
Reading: 1.75 V
